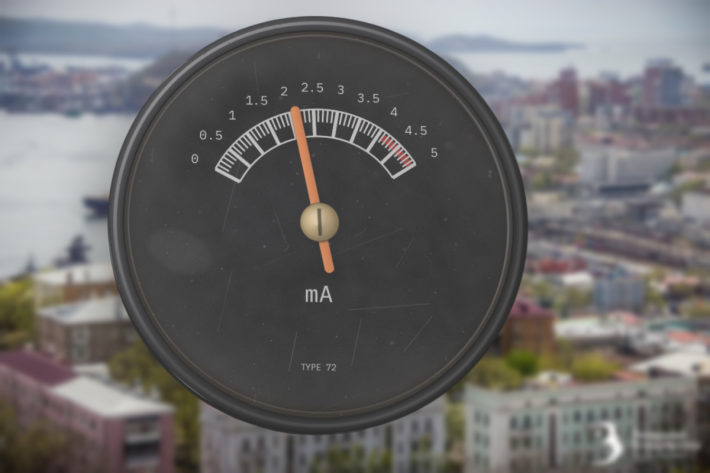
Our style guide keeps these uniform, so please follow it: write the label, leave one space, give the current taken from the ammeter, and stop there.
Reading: 2.1 mA
